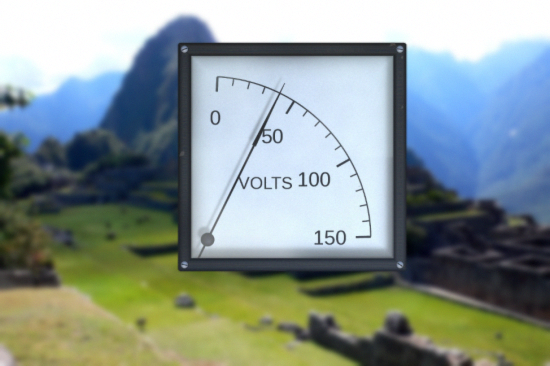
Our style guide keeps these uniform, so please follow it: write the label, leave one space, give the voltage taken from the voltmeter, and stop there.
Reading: 40 V
